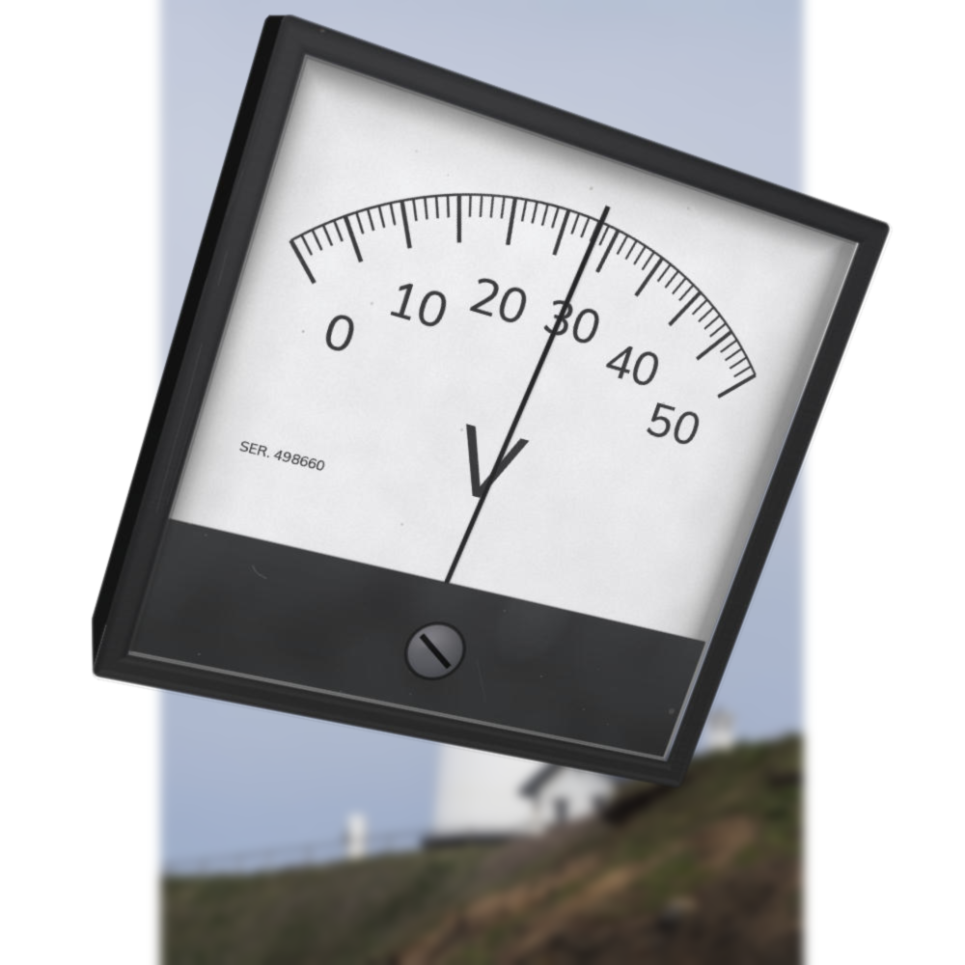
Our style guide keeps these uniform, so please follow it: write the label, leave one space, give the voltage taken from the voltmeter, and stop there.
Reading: 28 V
